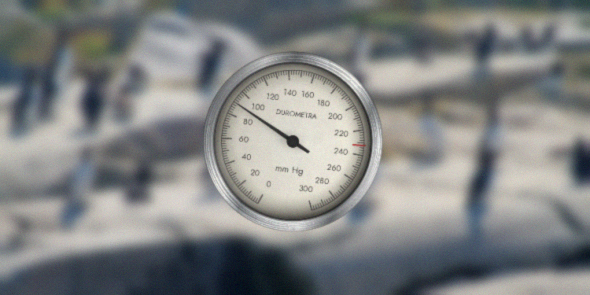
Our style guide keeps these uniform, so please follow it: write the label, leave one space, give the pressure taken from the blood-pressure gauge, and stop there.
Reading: 90 mmHg
